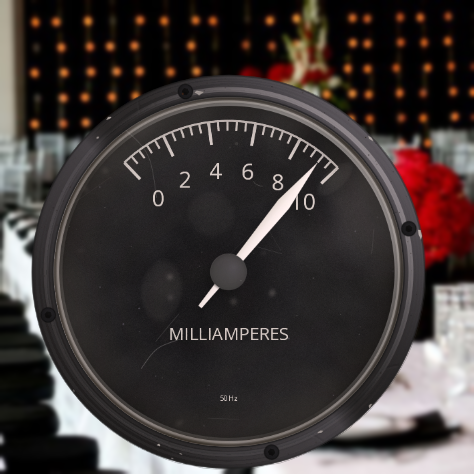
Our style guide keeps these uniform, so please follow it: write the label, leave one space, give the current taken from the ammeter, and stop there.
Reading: 9.2 mA
